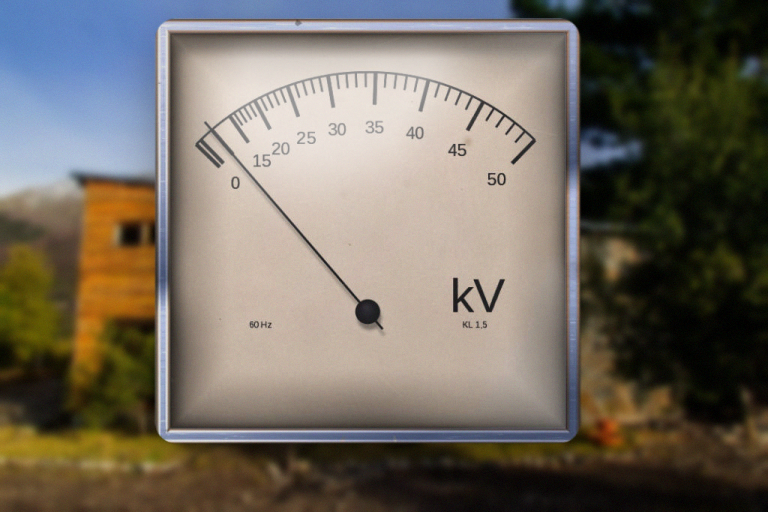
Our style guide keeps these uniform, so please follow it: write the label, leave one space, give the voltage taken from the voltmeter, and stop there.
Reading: 10 kV
